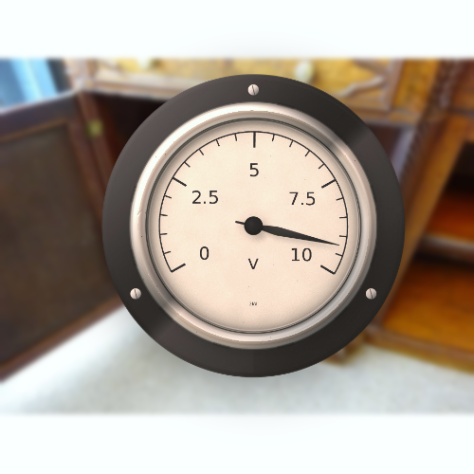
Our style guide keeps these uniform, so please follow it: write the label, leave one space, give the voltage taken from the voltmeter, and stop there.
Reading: 9.25 V
